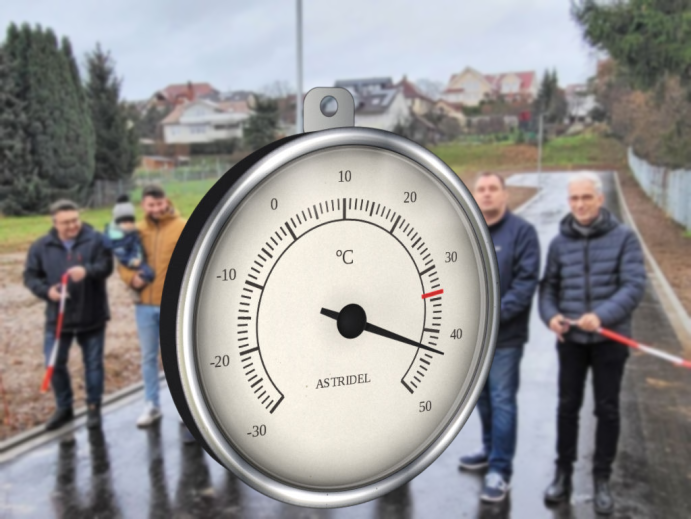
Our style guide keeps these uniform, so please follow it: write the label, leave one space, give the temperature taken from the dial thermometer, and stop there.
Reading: 43 °C
